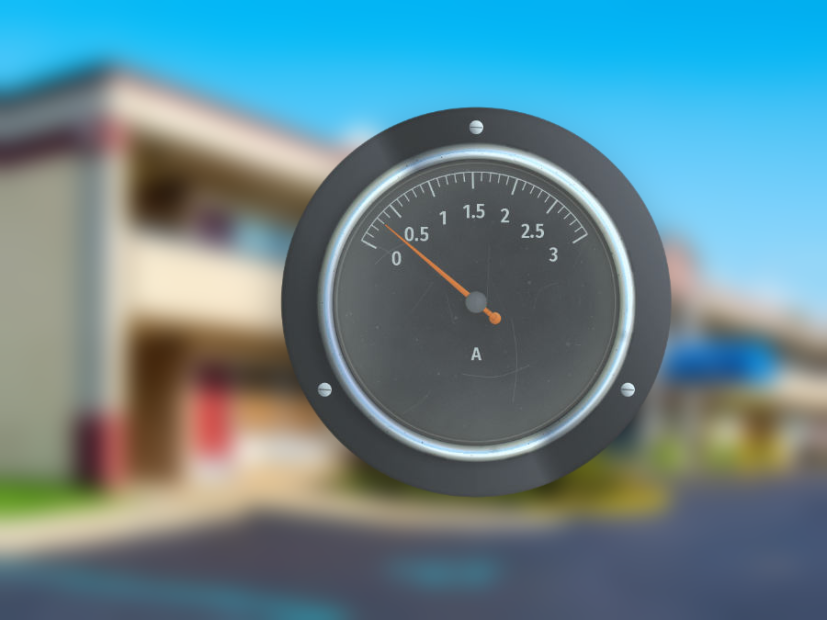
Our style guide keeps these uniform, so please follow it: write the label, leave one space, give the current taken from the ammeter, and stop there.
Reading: 0.3 A
